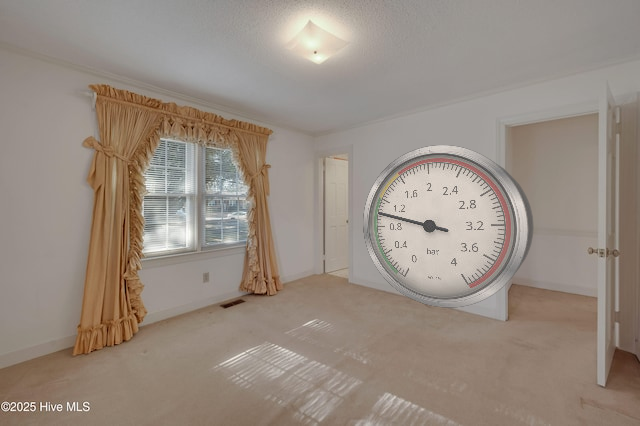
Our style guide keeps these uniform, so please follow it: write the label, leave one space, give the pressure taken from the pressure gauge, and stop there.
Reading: 1 bar
